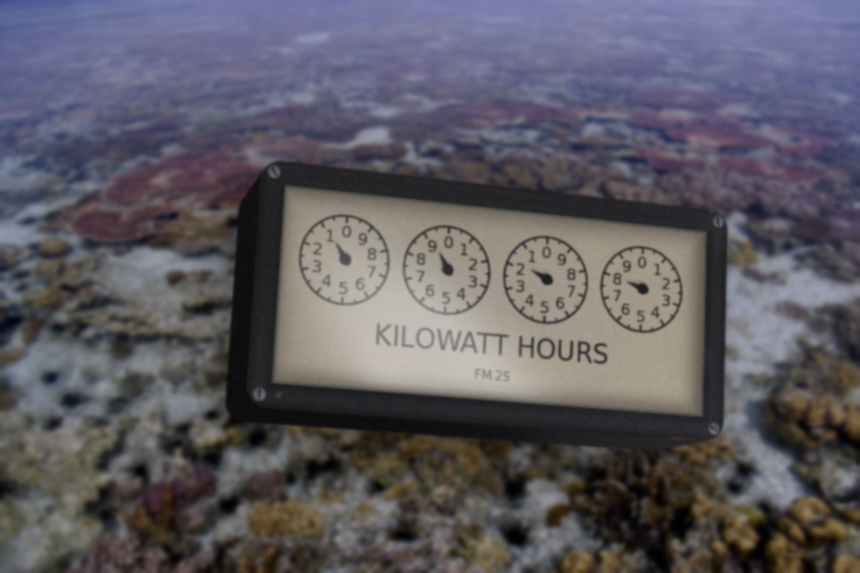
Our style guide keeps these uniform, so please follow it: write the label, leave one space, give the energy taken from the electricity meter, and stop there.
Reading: 918 kWh
